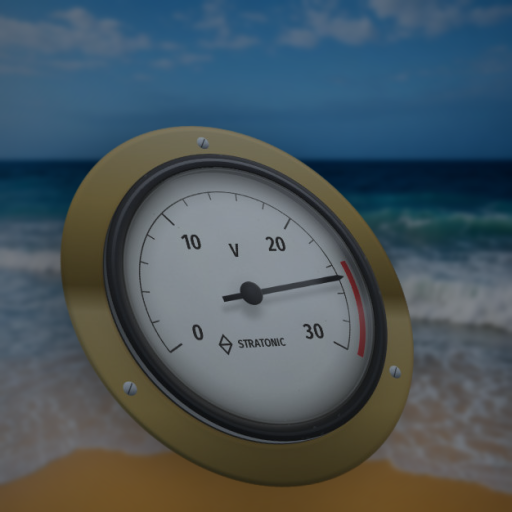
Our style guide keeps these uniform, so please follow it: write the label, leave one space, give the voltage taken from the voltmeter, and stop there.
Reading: 25 V
